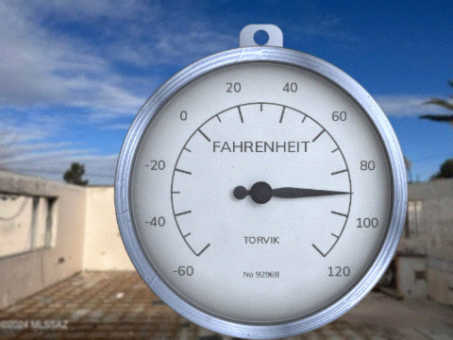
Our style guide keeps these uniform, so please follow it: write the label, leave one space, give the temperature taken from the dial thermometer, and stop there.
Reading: 90 °F
